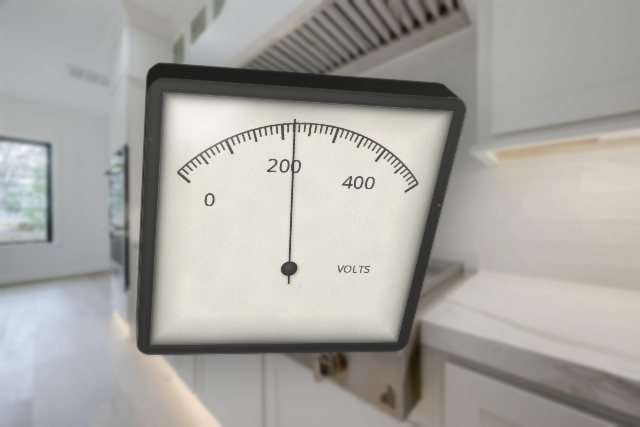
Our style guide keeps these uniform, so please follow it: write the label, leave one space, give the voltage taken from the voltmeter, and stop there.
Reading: 220 V
